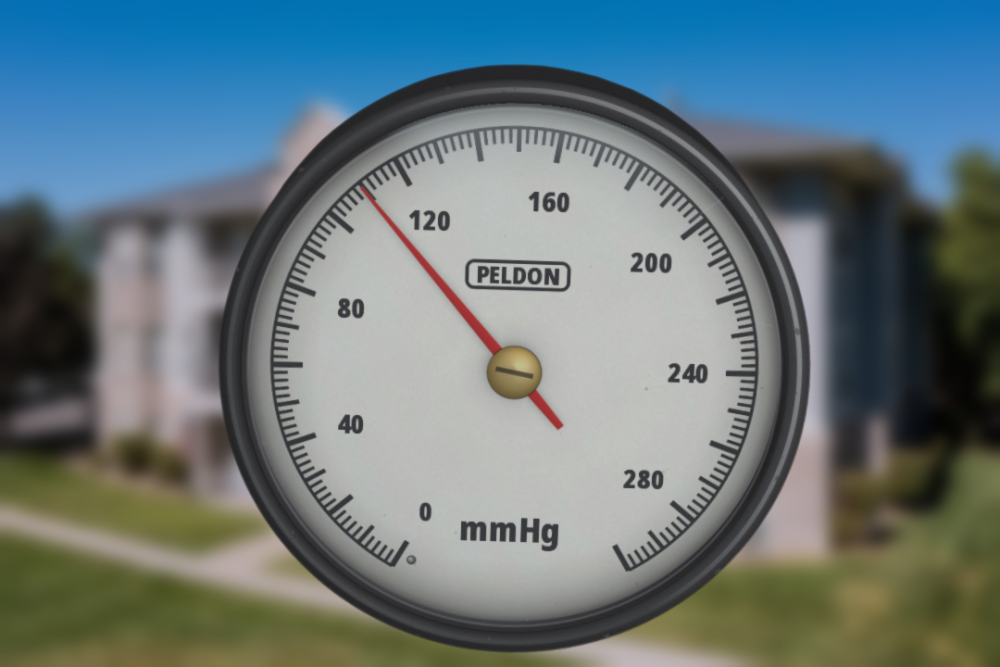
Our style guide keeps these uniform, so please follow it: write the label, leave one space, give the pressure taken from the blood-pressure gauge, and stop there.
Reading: 110 mmHg
